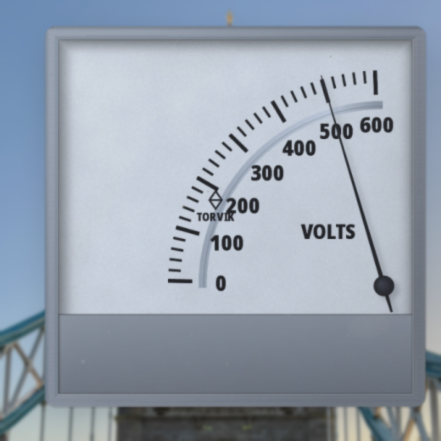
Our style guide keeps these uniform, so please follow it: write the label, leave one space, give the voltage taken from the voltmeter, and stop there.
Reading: 500 V
